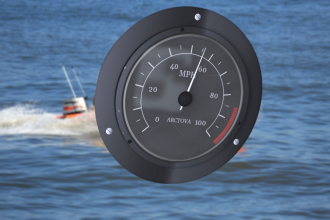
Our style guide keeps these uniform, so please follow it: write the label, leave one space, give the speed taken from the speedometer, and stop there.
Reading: 55 mph
